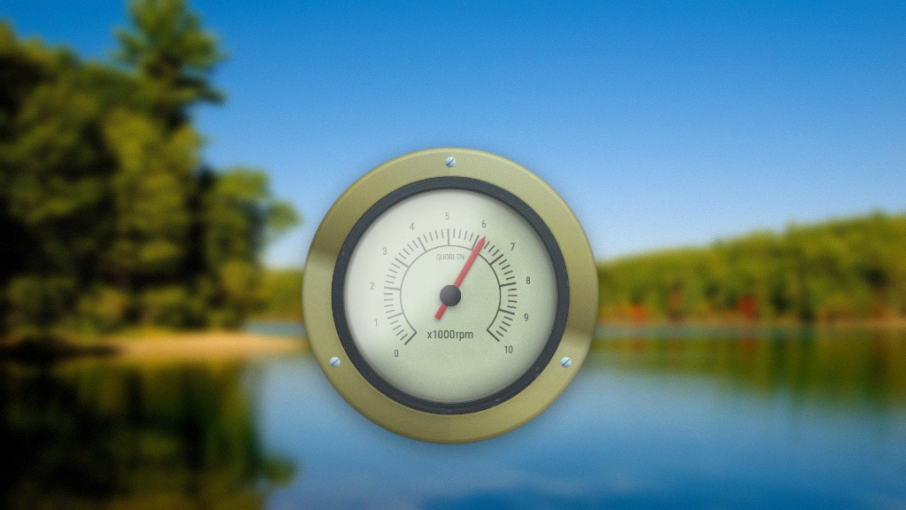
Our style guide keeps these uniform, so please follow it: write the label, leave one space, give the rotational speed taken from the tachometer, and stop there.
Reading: 6200 rpm
